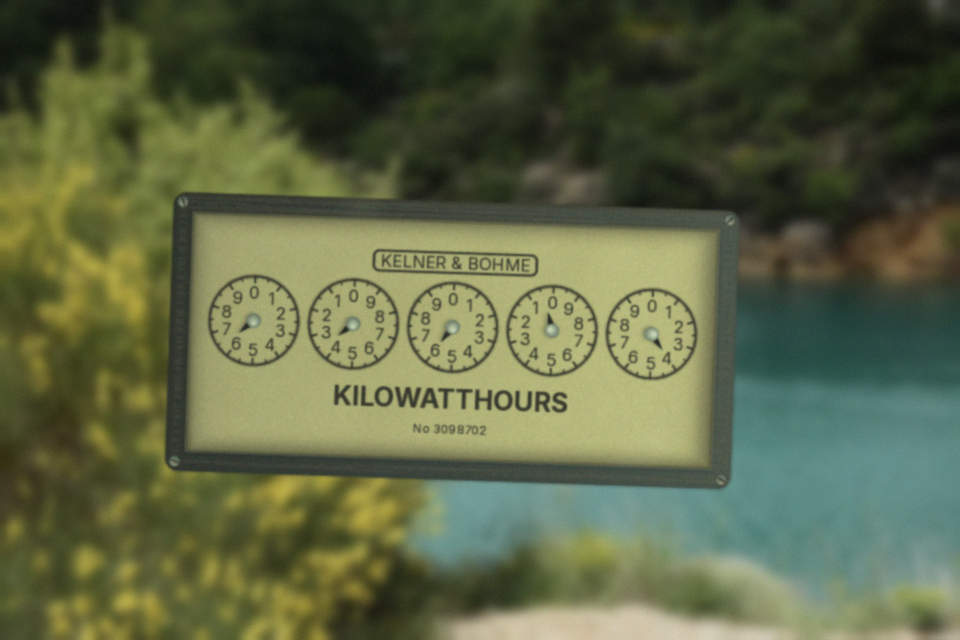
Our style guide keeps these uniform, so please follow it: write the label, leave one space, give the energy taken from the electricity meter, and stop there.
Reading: 63604 kWh
